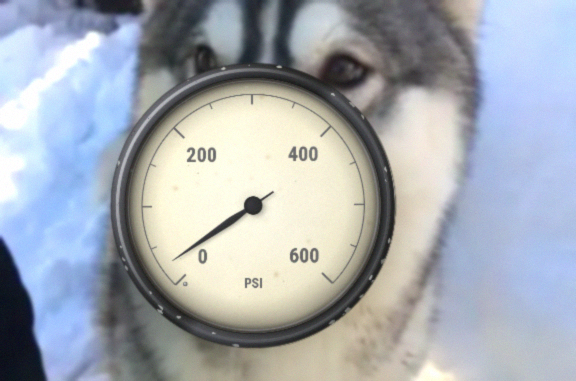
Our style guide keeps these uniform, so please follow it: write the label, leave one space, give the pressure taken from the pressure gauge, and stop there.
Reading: 25 psi
